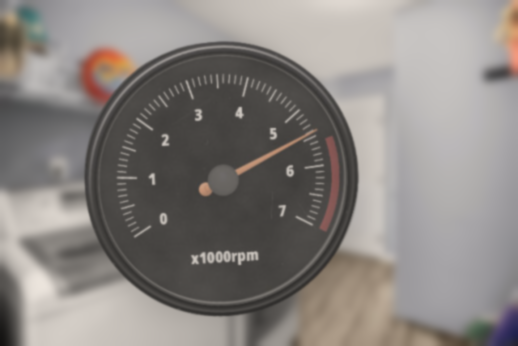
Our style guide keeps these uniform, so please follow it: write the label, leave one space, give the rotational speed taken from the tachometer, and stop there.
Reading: 5400 rpm
